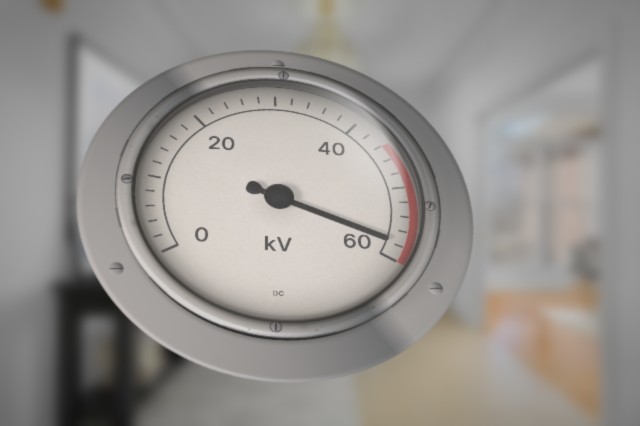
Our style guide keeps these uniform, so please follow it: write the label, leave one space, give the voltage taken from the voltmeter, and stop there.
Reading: 58 kV
